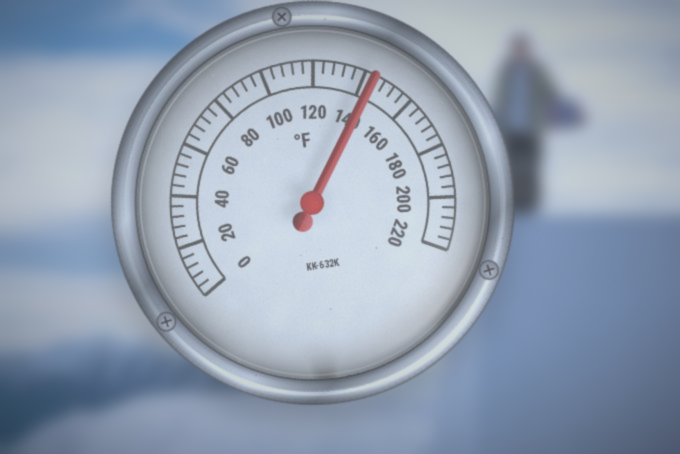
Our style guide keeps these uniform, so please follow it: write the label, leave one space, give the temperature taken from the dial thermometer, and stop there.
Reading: 144 °F
